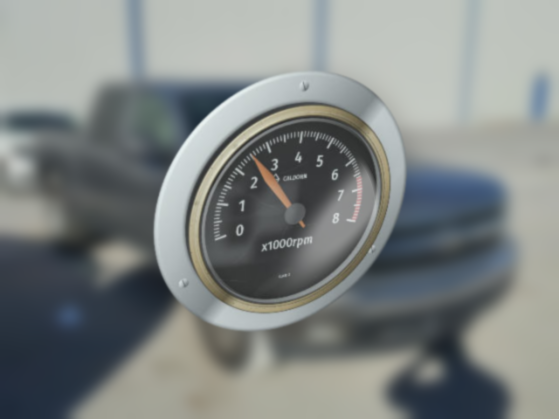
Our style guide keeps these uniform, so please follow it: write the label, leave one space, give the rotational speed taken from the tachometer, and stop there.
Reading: 2500 rpm
